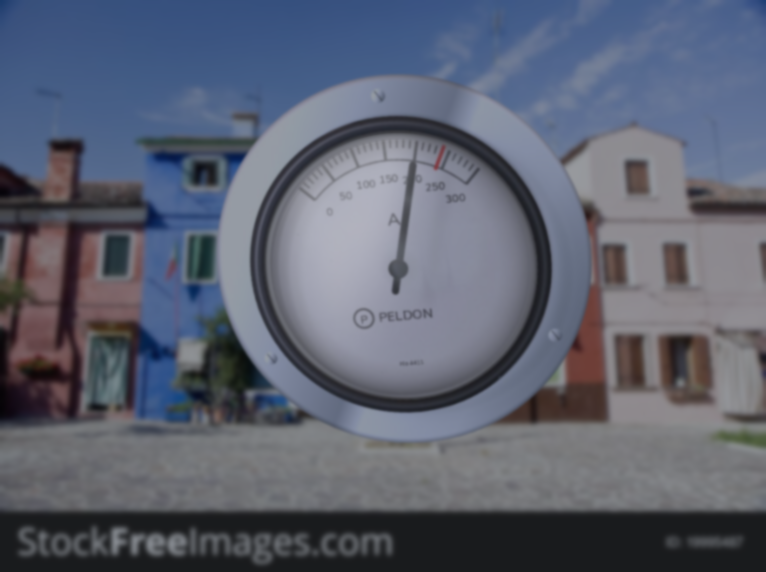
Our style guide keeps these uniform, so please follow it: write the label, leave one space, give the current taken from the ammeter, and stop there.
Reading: 200 A
